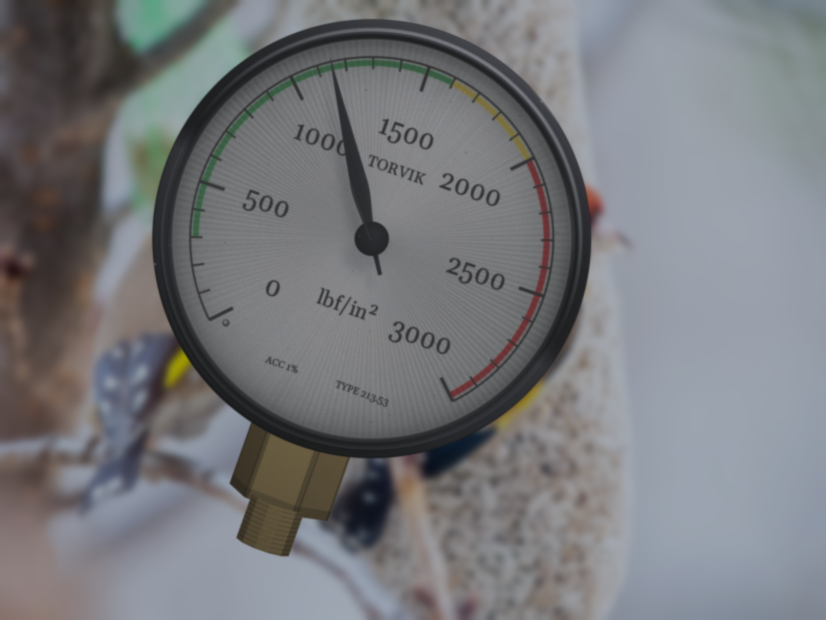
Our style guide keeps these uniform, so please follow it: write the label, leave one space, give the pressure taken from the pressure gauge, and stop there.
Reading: 1150 psi
